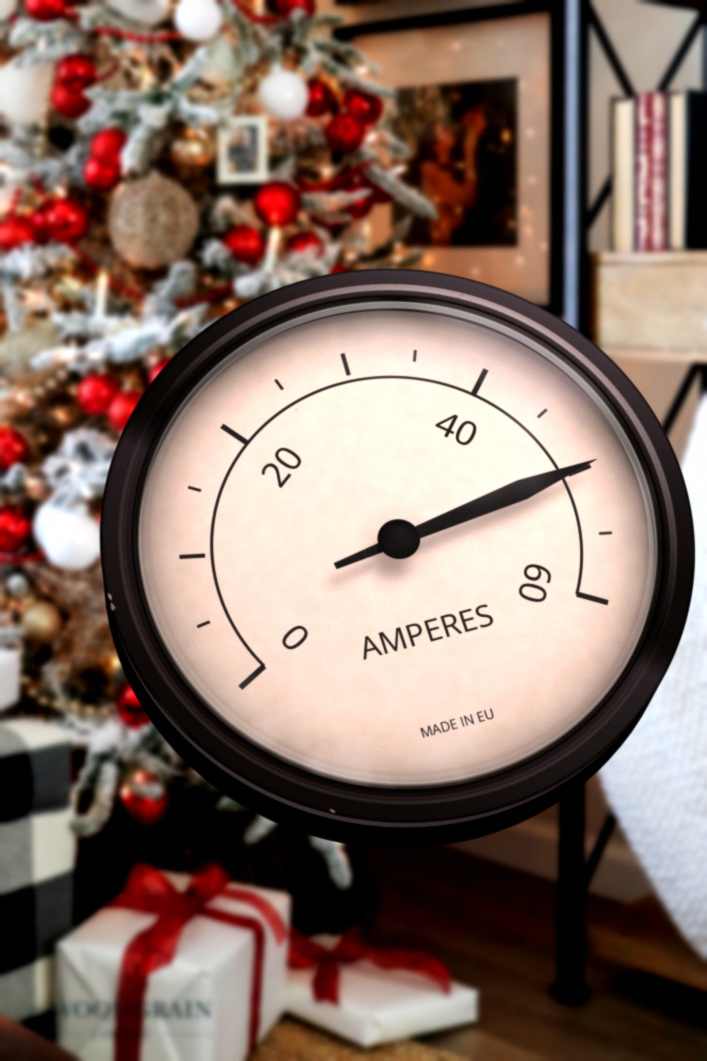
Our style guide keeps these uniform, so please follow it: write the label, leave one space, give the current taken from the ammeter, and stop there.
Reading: 50 A
